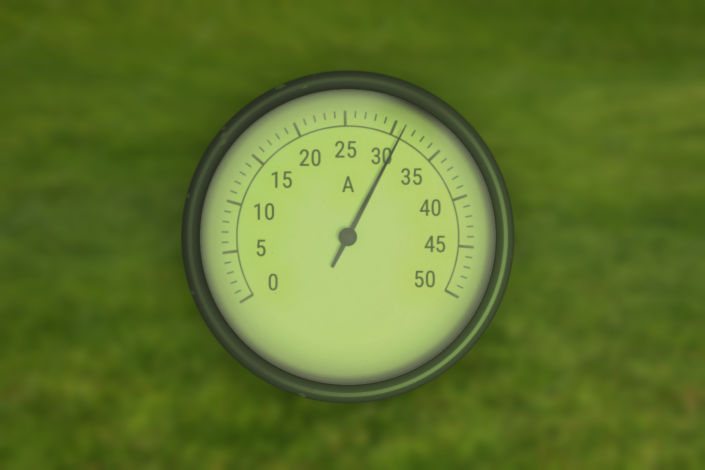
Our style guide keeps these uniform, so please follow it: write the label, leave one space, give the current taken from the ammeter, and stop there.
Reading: 31 A
